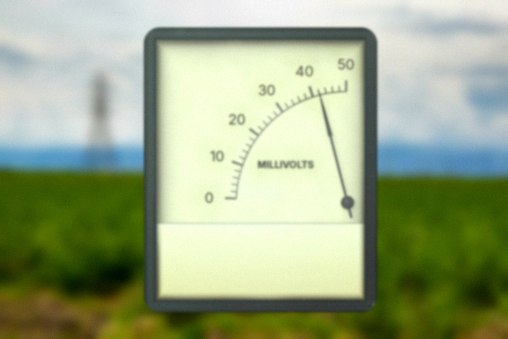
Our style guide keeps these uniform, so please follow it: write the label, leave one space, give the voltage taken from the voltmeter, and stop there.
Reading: 42 mV
